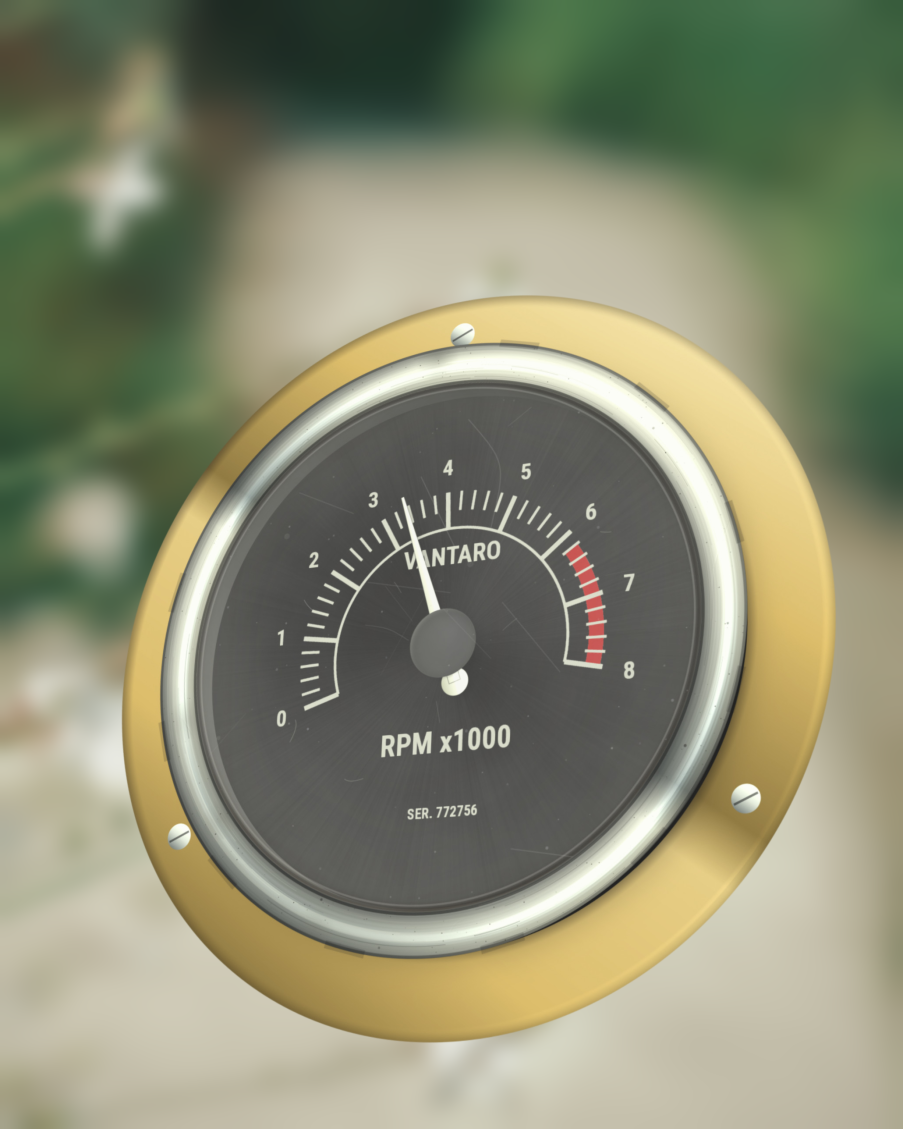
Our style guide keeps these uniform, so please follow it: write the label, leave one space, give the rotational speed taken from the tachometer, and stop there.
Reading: 3400 rpm
